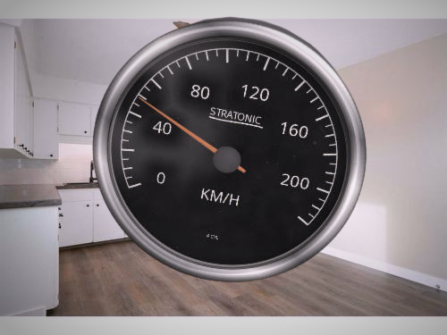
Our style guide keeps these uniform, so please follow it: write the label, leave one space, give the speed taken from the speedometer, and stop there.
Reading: 50 km/h
